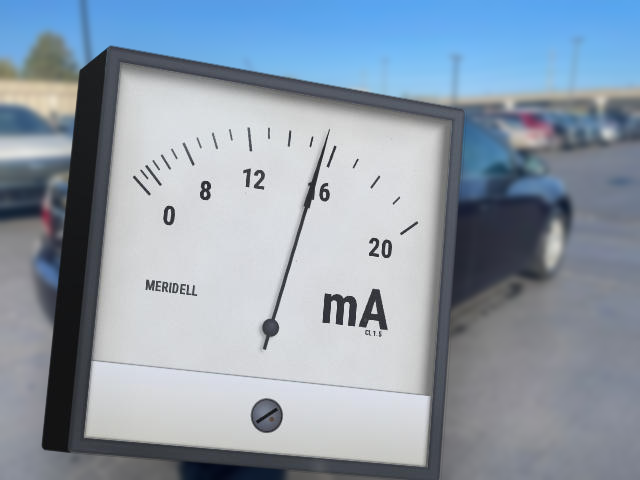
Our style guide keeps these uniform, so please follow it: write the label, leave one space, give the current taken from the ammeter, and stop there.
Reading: 15.5 mA
